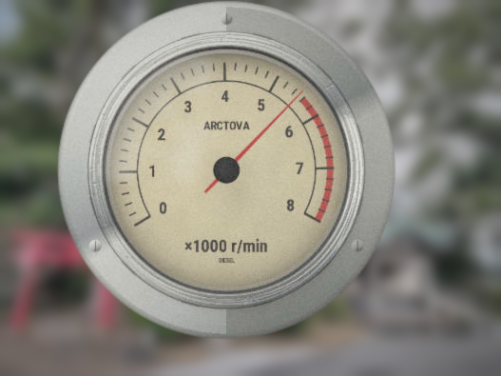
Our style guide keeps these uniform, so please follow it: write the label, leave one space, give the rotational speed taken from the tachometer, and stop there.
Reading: 5500 rpm
